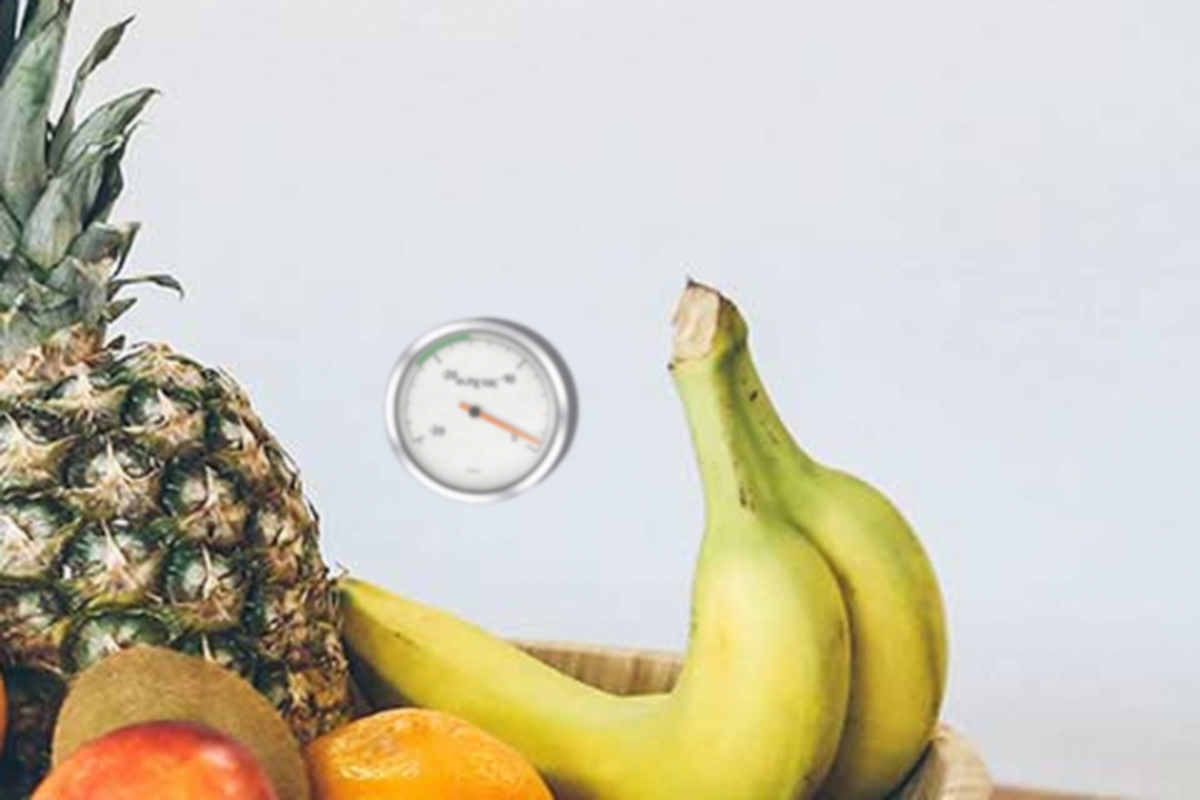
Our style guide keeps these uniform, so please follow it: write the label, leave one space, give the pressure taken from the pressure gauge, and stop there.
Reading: -1 inHg
